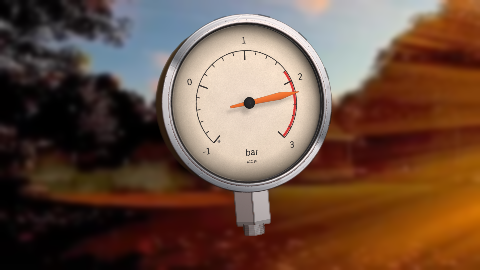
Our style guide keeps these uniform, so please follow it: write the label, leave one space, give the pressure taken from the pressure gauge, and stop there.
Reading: 2.2 bar
